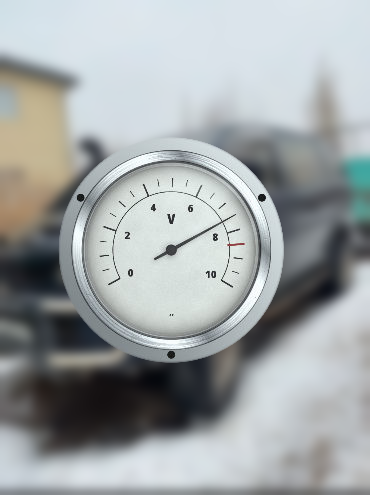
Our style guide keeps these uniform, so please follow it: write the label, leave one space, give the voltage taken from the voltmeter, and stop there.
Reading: 7.5 V
